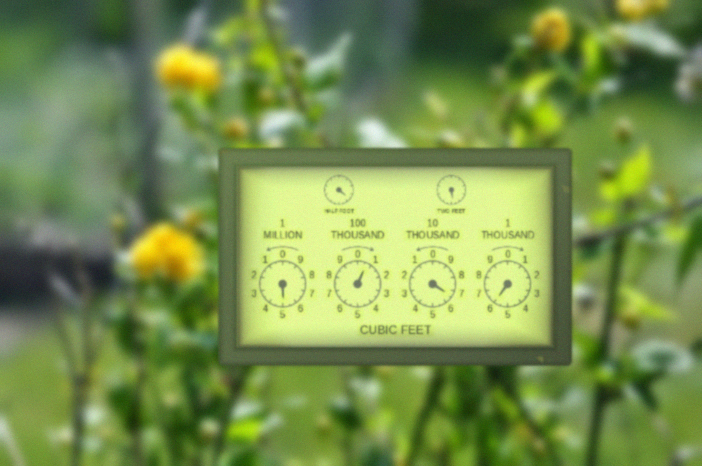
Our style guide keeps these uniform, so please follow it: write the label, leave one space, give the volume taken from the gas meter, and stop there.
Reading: 506600 ft³
